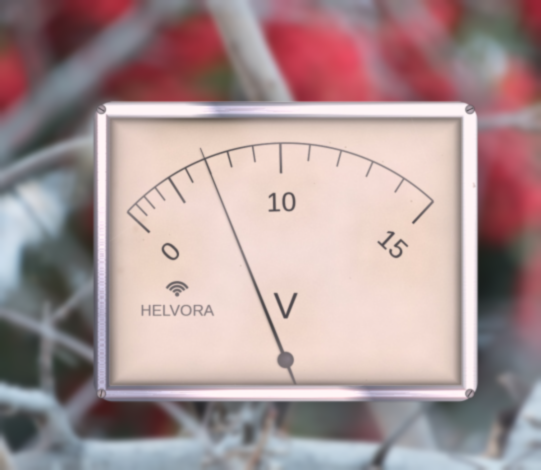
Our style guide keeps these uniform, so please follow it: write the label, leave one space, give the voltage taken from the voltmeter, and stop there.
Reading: 7 V
